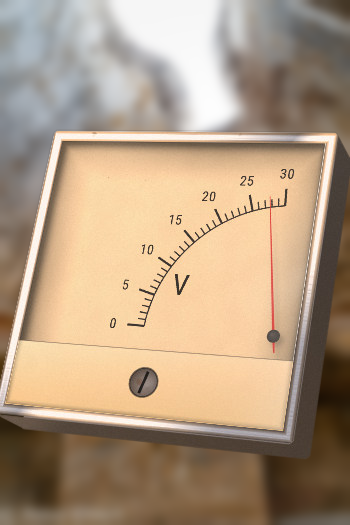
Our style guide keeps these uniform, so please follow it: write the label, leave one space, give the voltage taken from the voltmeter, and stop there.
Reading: 28 V
